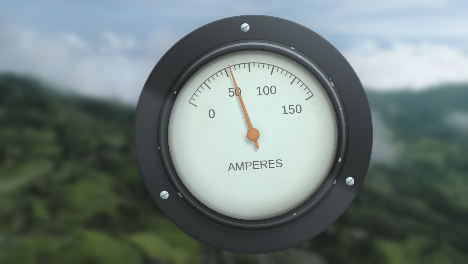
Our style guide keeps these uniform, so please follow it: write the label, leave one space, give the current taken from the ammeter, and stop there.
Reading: 55 A
